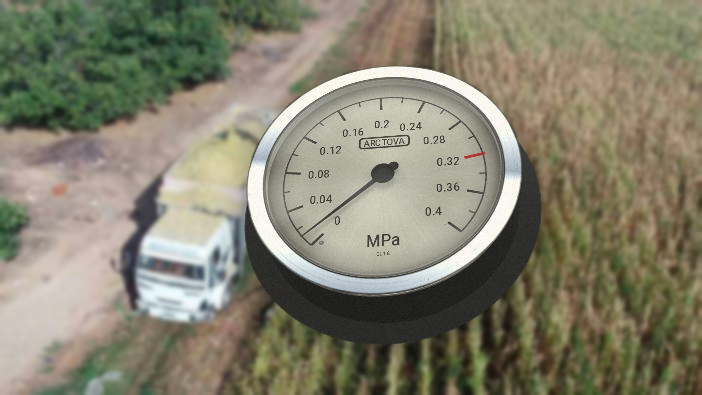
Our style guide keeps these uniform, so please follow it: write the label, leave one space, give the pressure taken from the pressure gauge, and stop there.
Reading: 0.01 MPa
